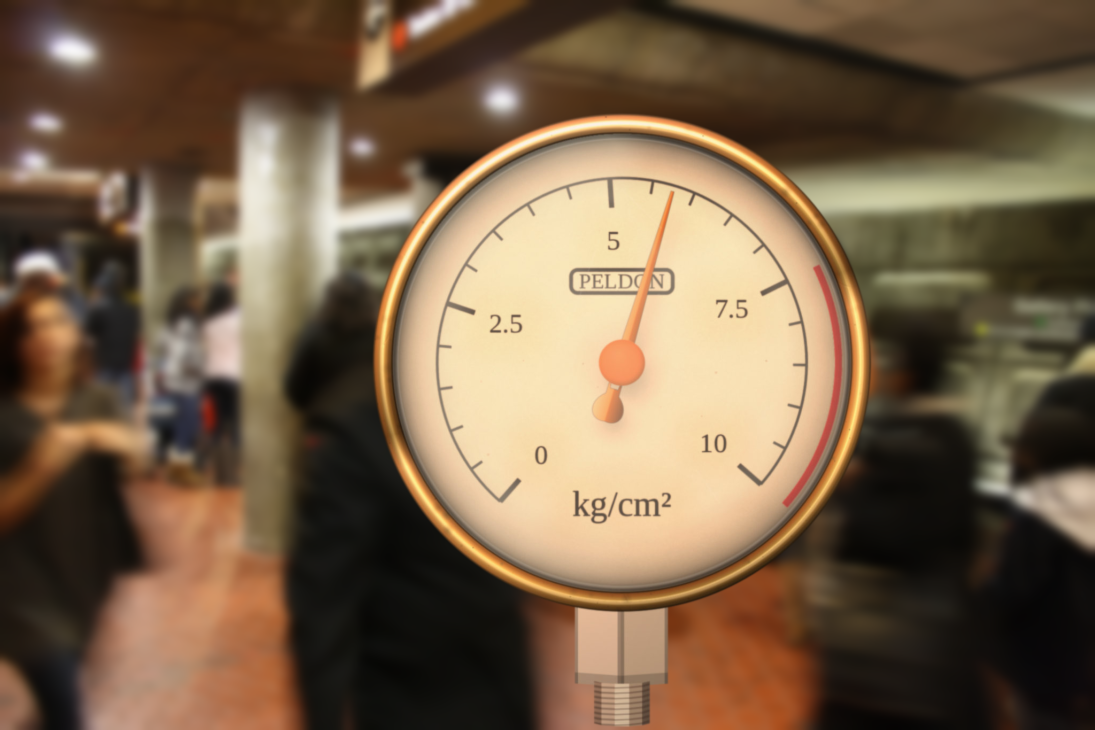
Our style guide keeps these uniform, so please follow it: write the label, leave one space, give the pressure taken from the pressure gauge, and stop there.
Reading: 5.75 kg/cm²
